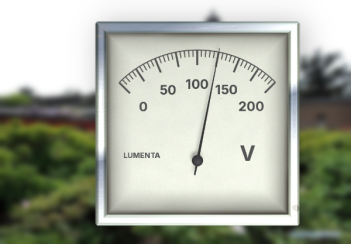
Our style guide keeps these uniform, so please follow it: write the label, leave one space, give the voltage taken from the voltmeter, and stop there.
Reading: 125 V
